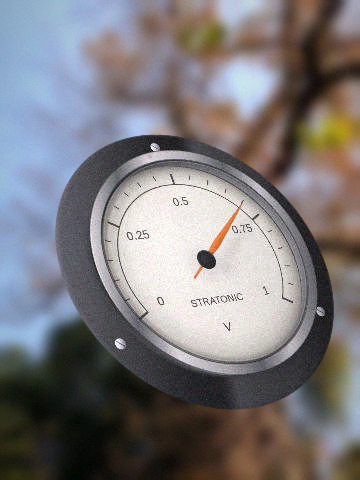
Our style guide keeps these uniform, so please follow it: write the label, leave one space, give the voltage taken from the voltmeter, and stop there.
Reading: 0.7 V
